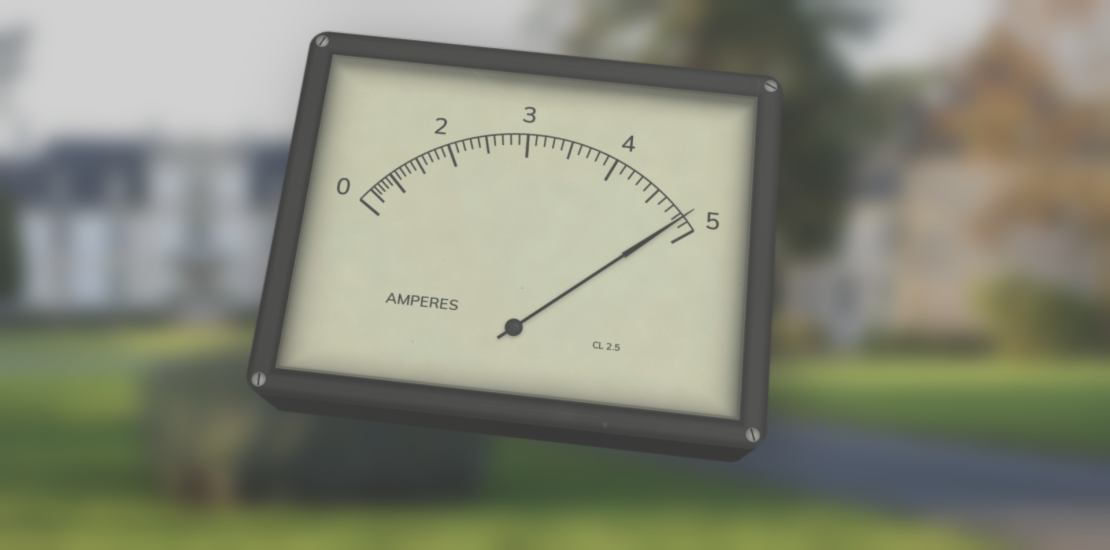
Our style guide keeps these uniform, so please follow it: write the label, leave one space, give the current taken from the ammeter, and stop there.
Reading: 4.85 A
